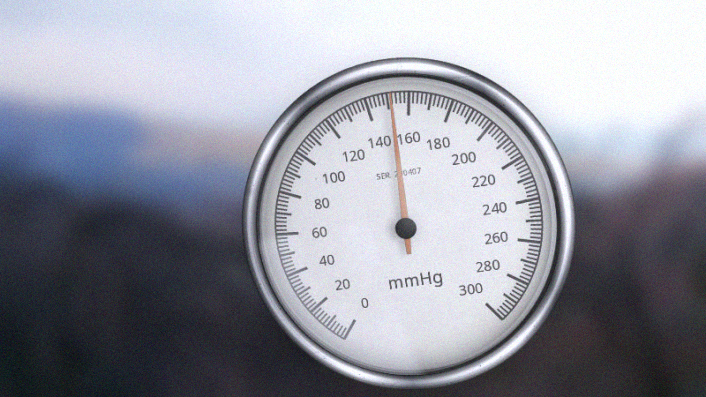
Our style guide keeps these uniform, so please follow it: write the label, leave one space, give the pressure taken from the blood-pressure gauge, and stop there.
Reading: 152 mmHg
